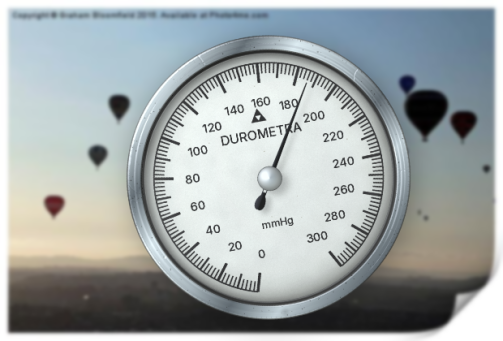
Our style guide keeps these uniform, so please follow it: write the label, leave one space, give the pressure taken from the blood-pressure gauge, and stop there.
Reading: 186 mmHg
